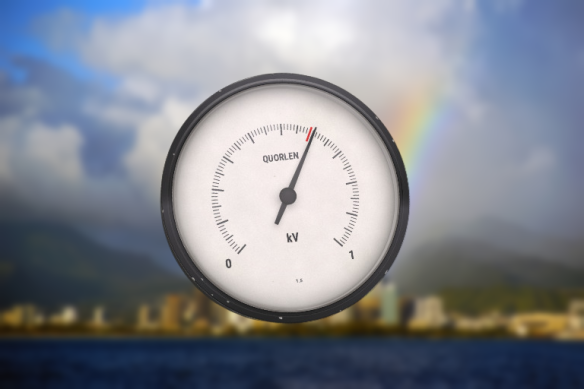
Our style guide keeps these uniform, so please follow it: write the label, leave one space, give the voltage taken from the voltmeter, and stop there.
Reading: 0.6 kV
